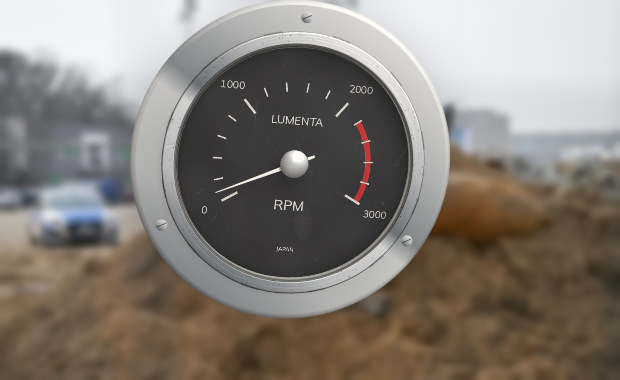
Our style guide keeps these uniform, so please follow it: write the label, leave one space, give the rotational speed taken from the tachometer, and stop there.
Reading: 100 rpm
